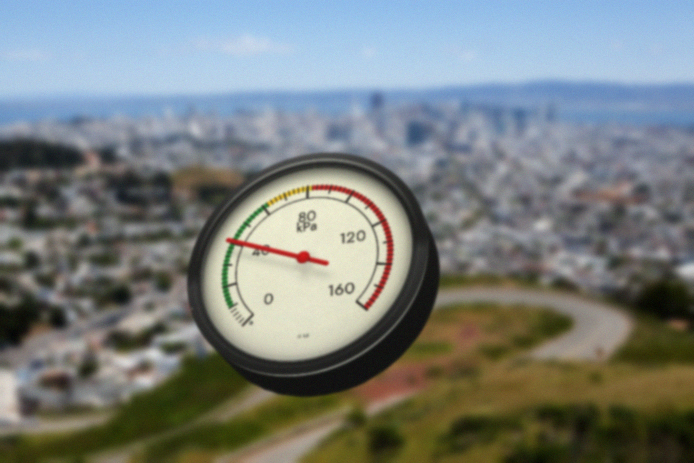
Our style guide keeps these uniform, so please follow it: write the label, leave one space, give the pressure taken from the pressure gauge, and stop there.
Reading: 40 kPa
